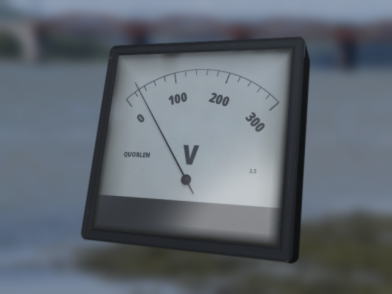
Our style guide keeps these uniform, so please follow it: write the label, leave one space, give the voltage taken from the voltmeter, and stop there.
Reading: 30 V
